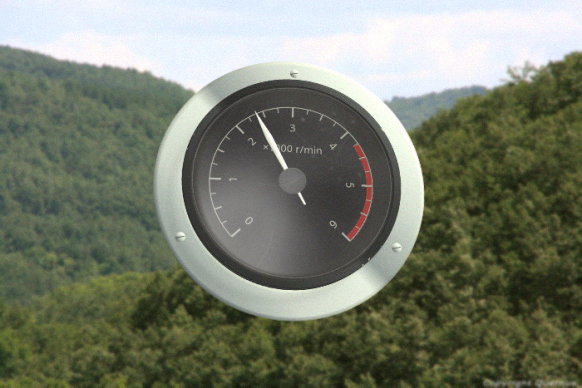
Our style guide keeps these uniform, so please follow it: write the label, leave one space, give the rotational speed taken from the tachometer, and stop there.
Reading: 2375 rpm
